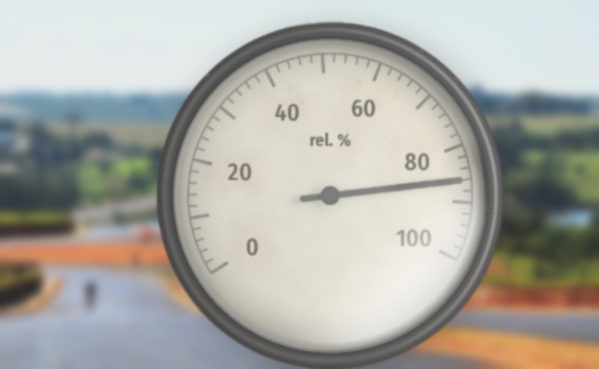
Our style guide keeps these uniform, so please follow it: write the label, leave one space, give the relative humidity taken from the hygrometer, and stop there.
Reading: 86 %
